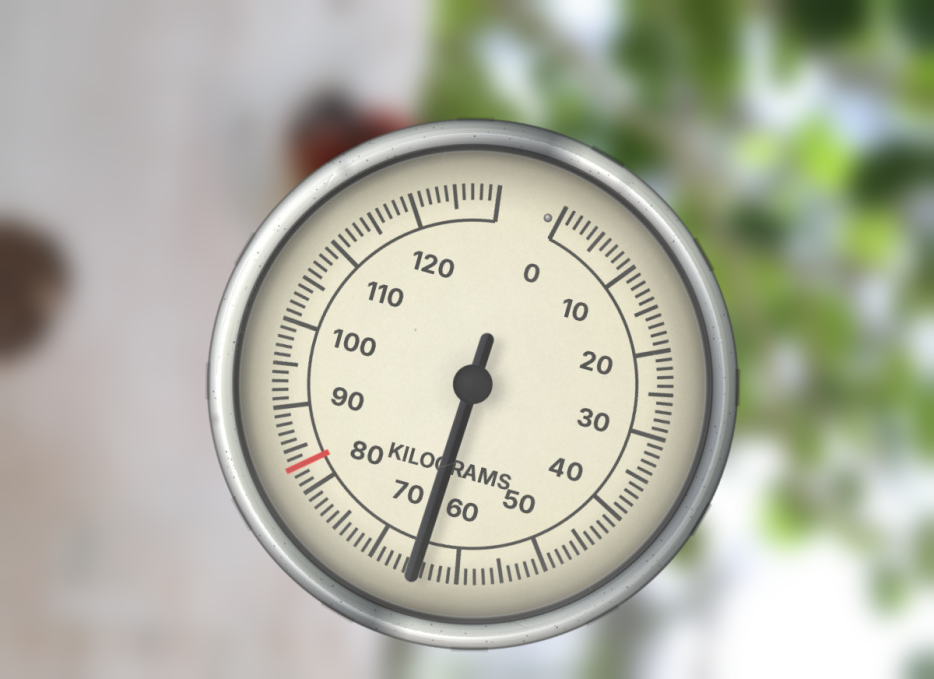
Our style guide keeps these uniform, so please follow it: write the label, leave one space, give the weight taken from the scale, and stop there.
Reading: 65 kg
